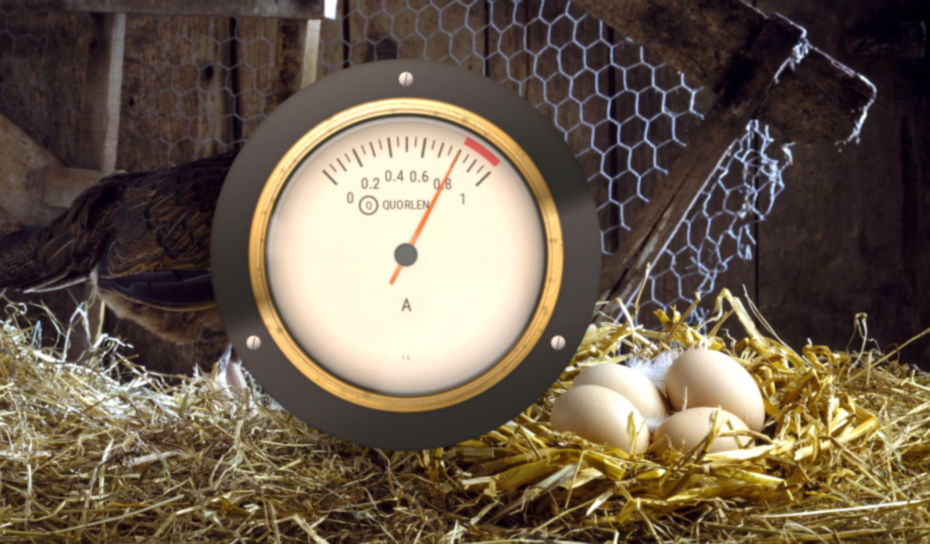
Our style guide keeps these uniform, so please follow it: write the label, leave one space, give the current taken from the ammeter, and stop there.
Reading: 0.8 A
